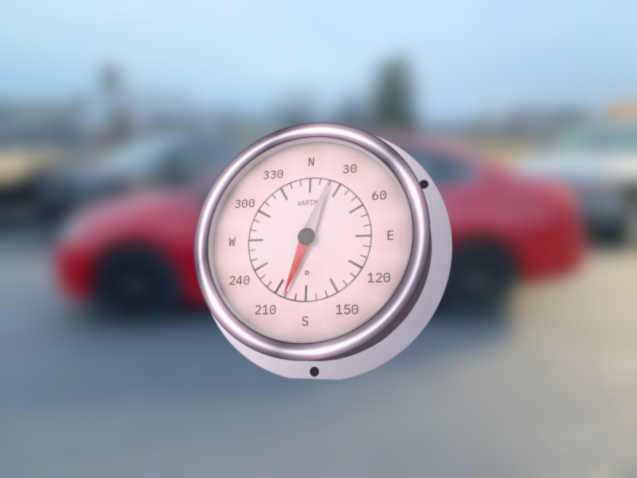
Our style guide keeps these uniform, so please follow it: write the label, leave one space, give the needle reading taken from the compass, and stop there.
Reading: 200 °
